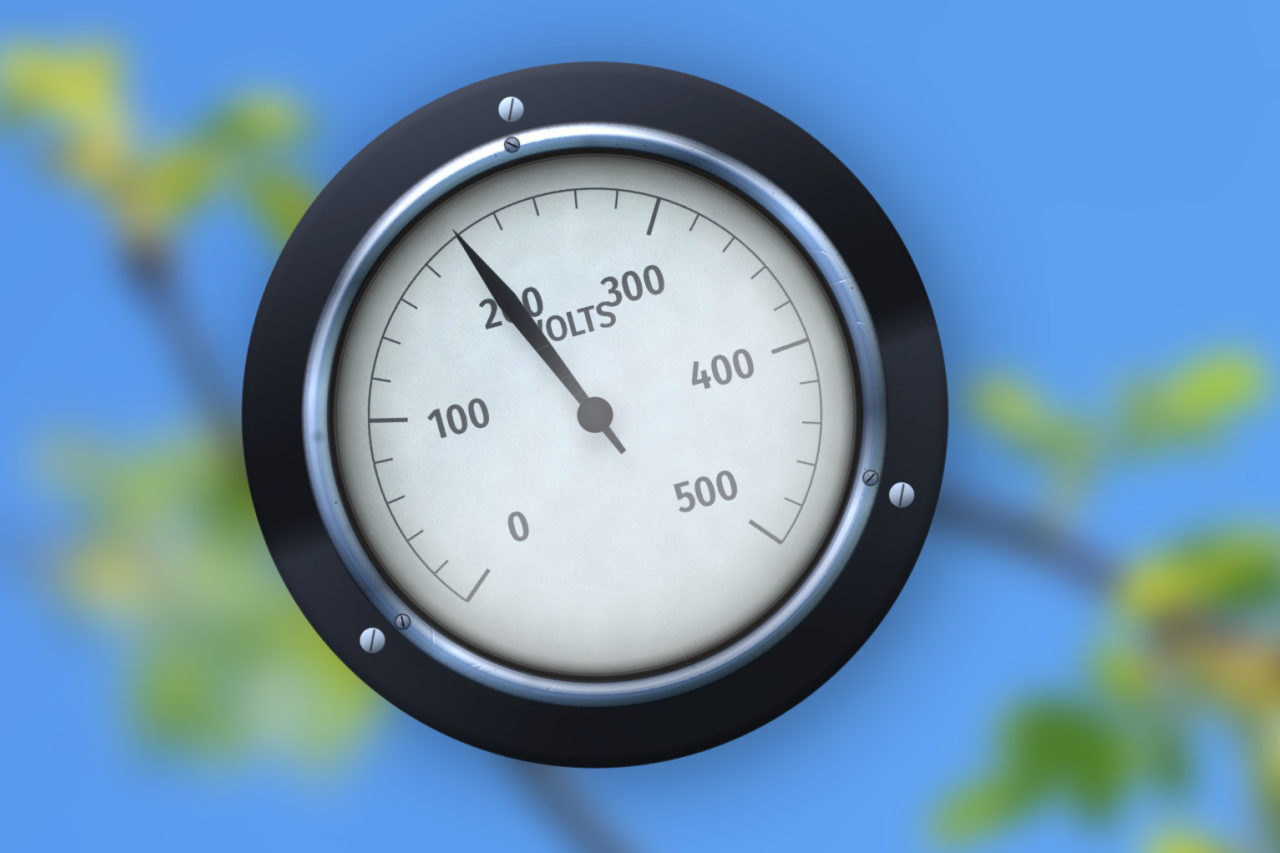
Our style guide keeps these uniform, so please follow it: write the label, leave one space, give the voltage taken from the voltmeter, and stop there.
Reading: 200 V
